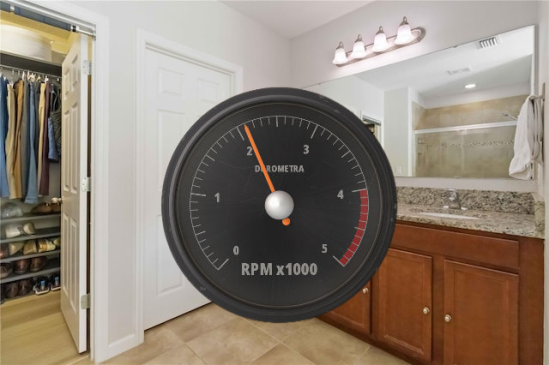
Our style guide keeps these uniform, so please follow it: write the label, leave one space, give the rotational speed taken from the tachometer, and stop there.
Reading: 2100 rpm
